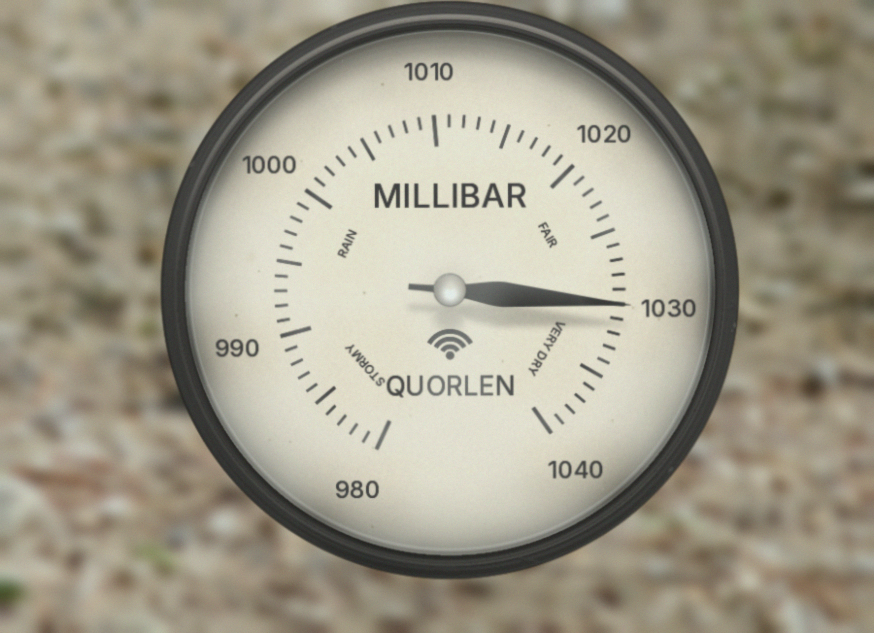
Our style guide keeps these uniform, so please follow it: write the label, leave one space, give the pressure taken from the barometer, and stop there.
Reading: 1030 mbar
